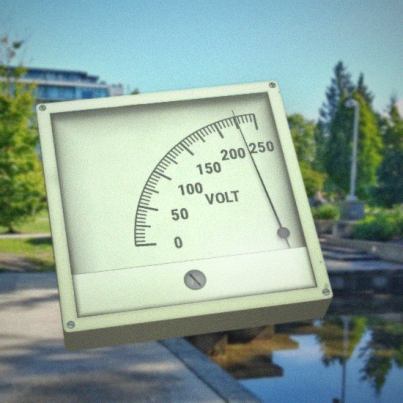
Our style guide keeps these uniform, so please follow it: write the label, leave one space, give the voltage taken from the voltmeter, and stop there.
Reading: 225 V
